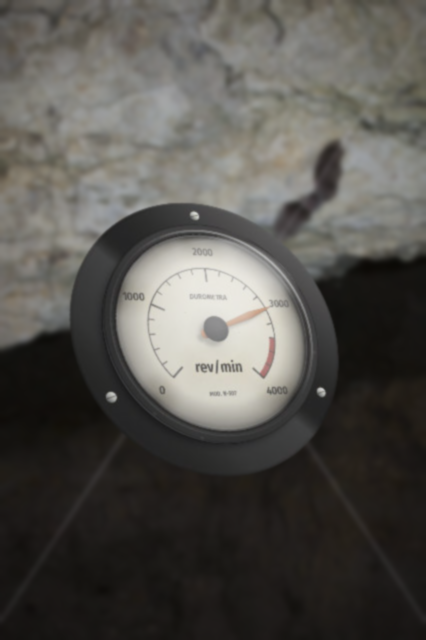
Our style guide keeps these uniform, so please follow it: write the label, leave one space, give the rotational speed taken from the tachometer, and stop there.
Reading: 3000 rpm
